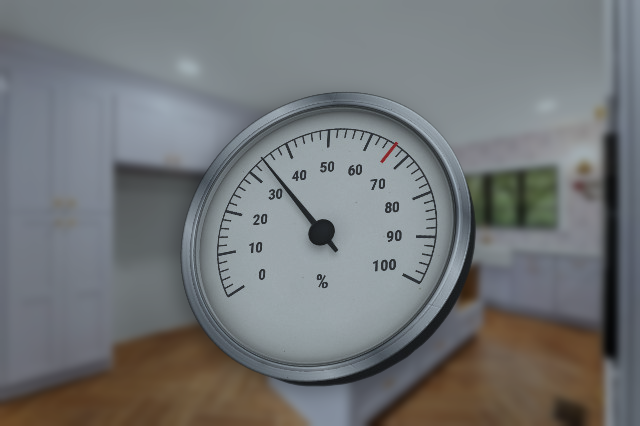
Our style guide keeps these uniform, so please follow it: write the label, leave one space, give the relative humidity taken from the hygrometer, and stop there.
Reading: 34 %
